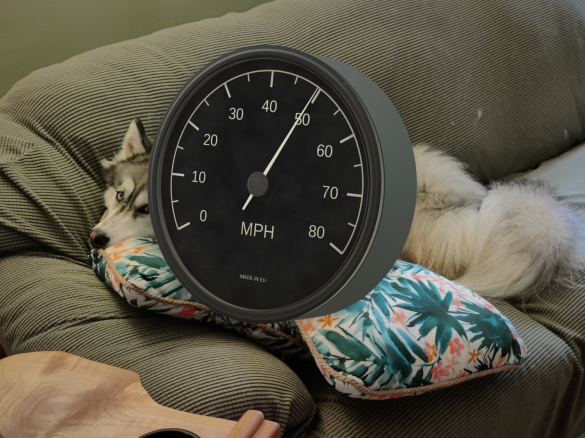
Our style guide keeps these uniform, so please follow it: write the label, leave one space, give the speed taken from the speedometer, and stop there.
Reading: 50 mph
